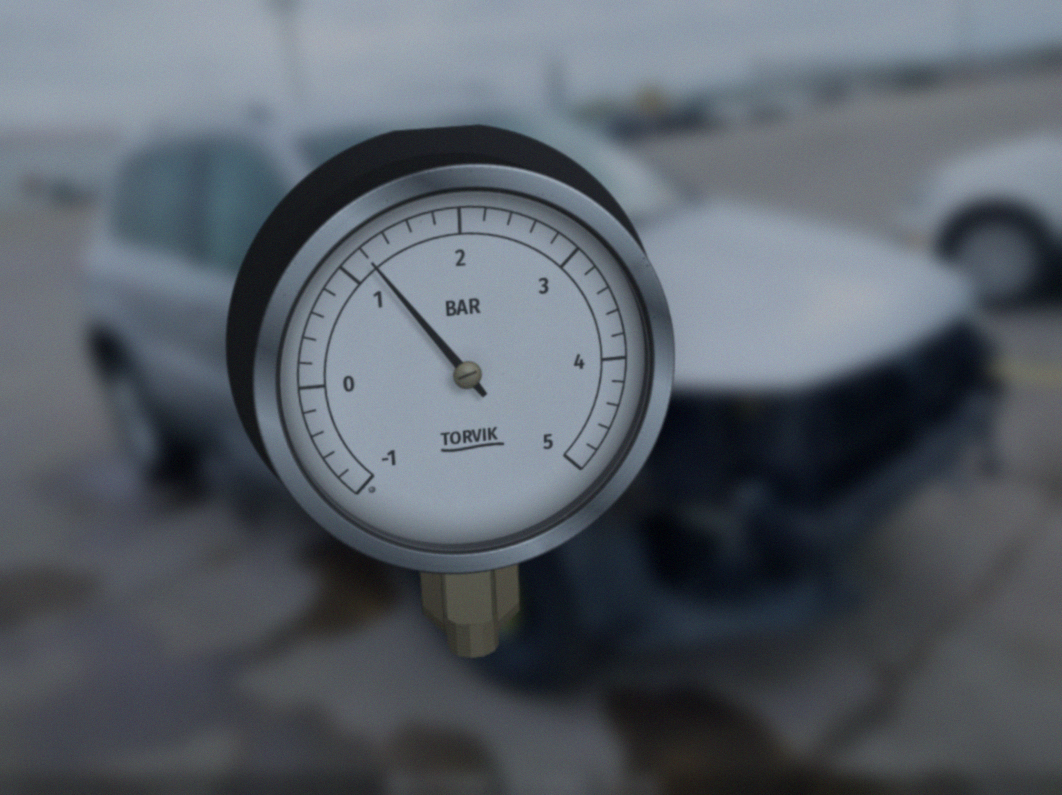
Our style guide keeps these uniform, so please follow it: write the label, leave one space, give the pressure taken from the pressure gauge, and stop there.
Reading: 1.2 bar
